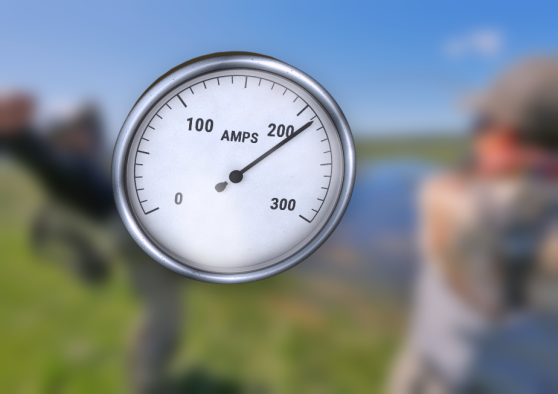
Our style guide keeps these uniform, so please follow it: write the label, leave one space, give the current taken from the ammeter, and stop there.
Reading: 210 A
